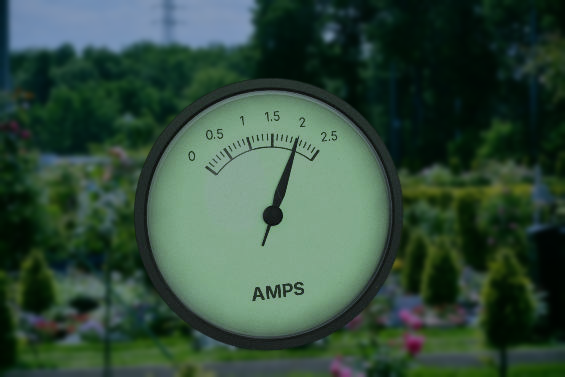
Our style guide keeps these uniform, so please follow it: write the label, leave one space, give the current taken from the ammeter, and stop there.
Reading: 2 A
